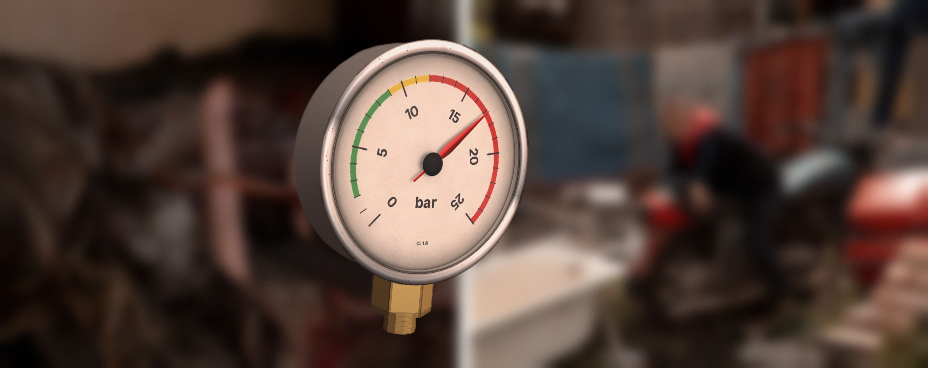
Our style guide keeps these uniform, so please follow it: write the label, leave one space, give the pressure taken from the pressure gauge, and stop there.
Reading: 17 bar
